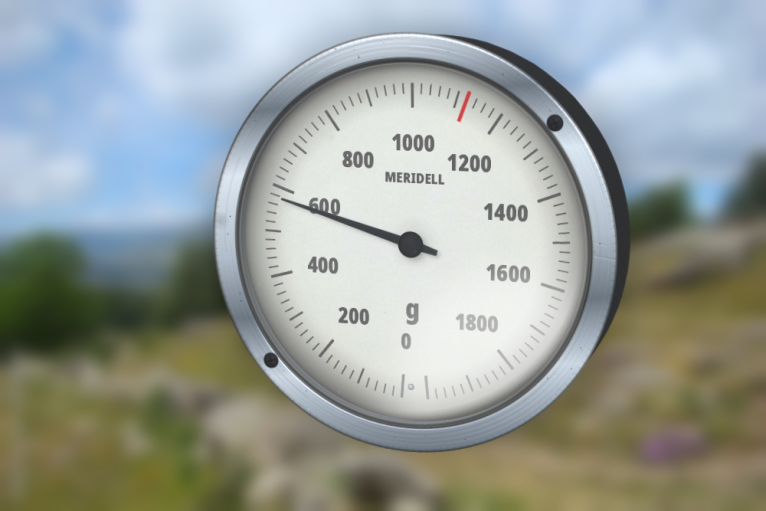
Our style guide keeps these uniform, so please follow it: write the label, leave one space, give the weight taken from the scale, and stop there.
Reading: 580 g
